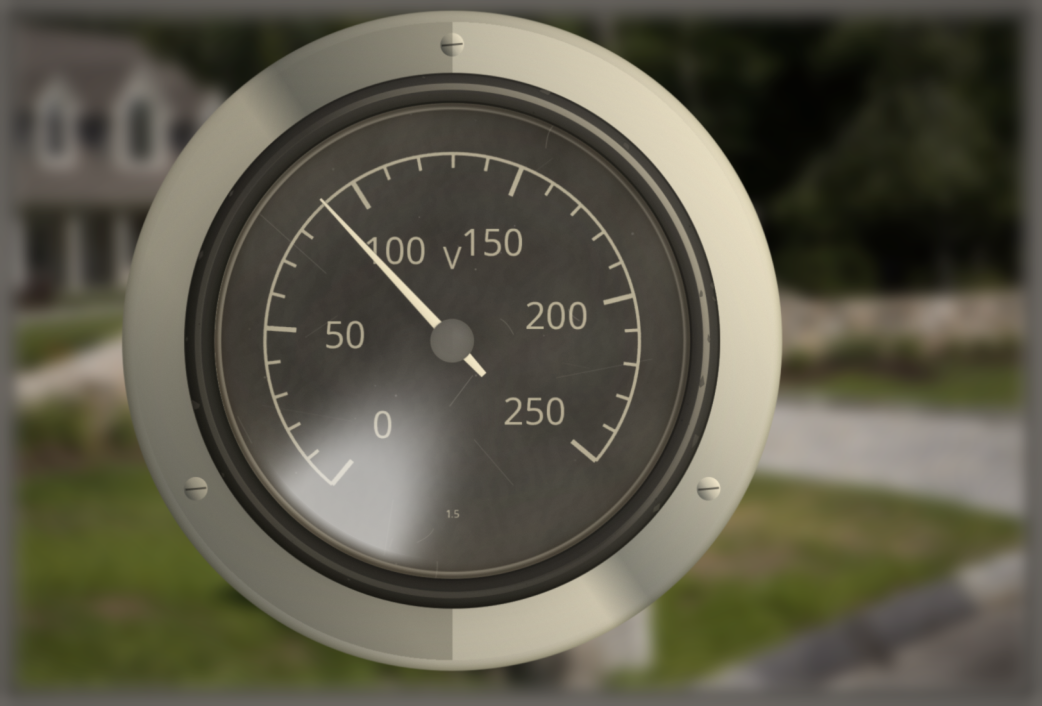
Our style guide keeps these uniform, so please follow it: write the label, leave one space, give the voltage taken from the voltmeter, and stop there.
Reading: 90 V
